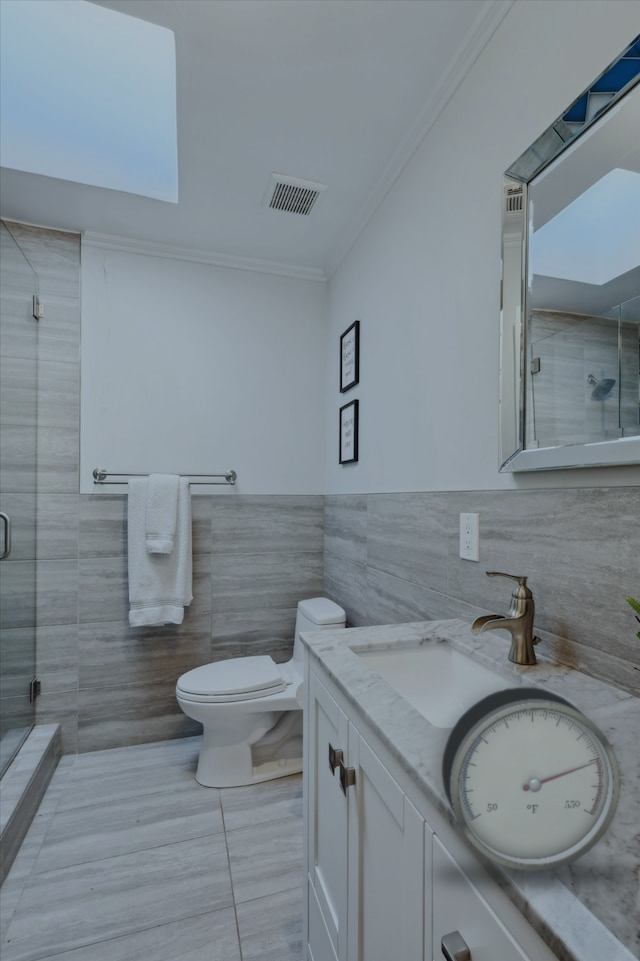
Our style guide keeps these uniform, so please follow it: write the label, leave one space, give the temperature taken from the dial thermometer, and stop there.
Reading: 450 °F
